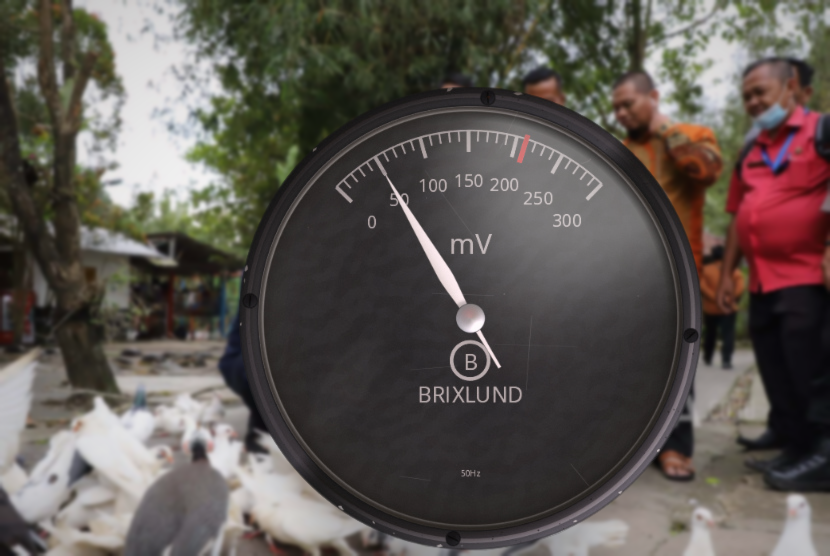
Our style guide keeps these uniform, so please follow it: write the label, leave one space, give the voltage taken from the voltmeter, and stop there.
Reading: 50 mV
